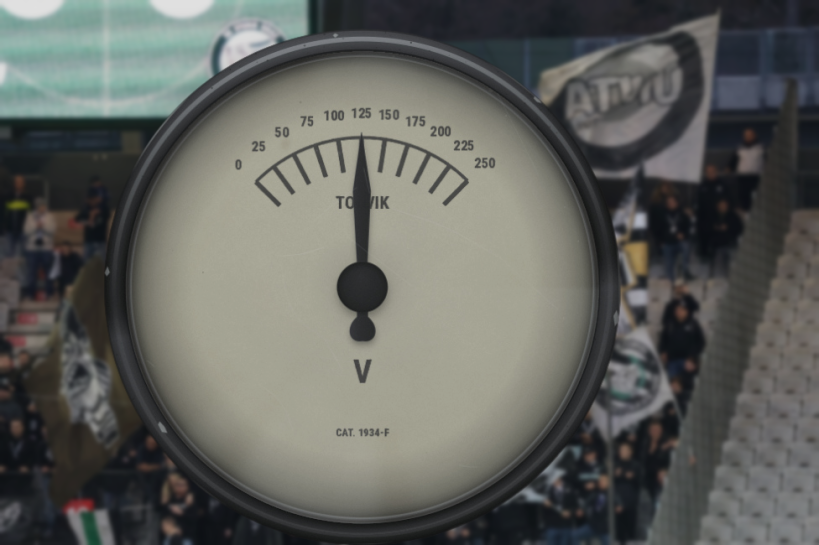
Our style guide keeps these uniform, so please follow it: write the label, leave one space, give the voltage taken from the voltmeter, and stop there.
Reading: 125 V
